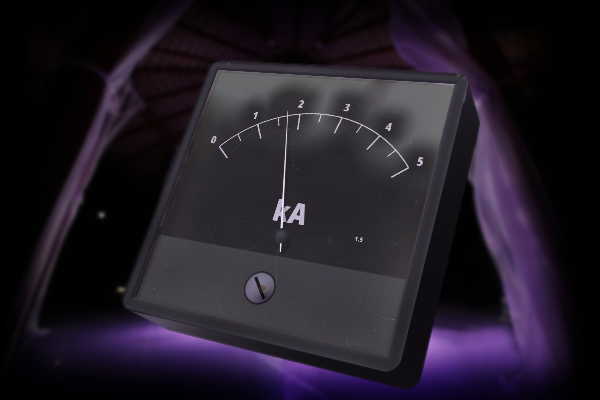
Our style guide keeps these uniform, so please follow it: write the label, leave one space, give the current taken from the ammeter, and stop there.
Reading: 1.75 kA
